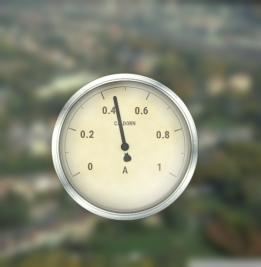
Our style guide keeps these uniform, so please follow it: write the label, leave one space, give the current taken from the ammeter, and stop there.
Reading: 0.45 A
